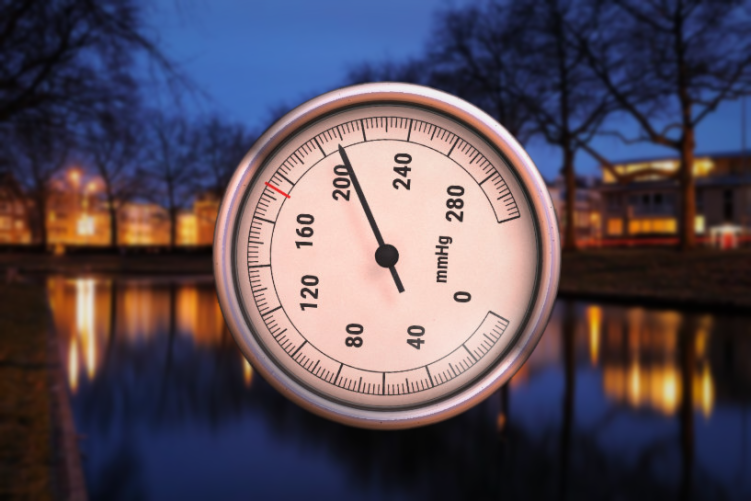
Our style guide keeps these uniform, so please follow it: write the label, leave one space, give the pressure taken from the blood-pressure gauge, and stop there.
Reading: 208 mmHg
